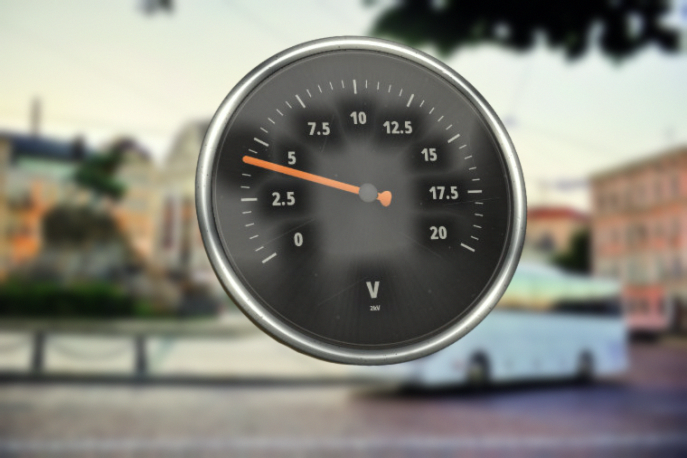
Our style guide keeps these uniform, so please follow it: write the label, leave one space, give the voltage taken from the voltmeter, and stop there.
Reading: 4 V
